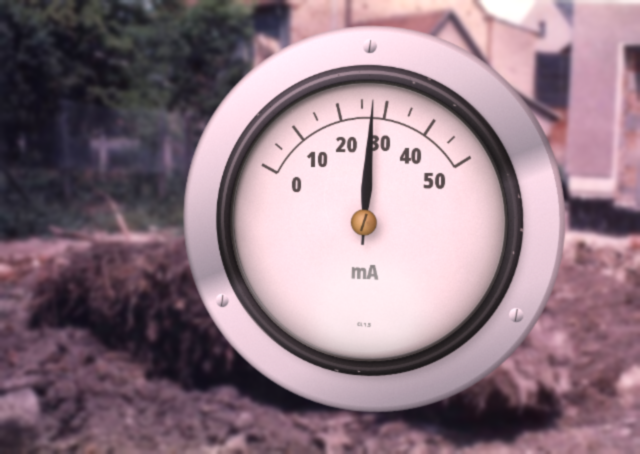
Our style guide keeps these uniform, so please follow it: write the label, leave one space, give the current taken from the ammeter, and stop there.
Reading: 27.5 mA
